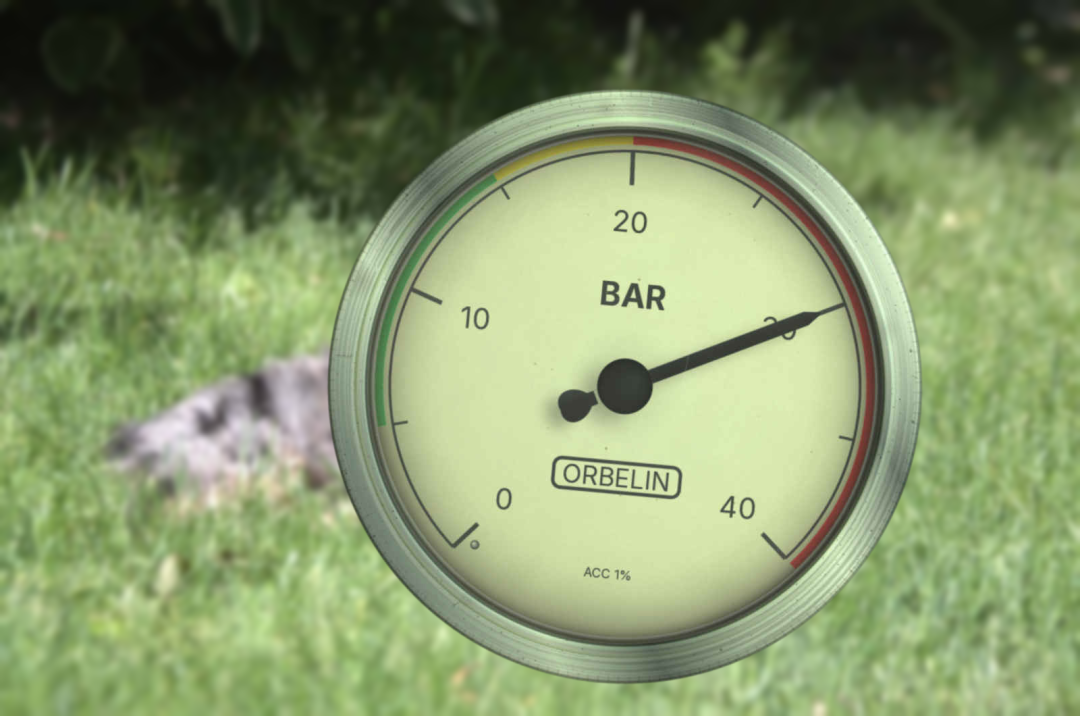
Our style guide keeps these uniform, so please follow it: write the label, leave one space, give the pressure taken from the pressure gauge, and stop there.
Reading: 30 bar
